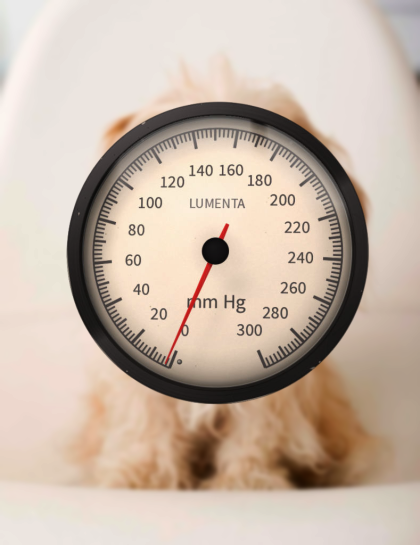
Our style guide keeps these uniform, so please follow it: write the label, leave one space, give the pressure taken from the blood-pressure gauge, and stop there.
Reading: 2 mmHg
